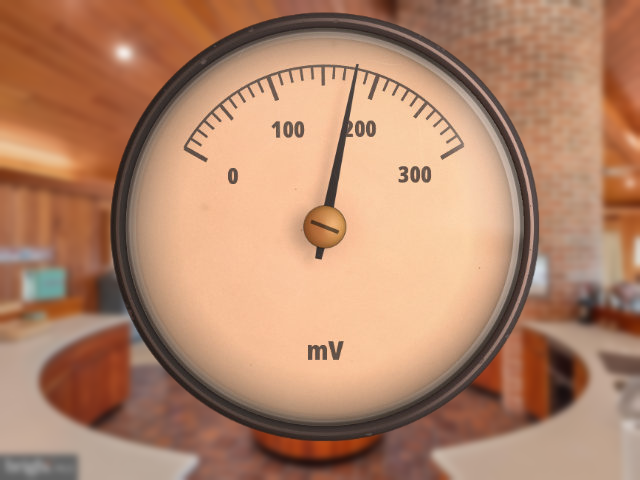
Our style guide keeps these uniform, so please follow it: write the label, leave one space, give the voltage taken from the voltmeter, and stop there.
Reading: 180 mV
